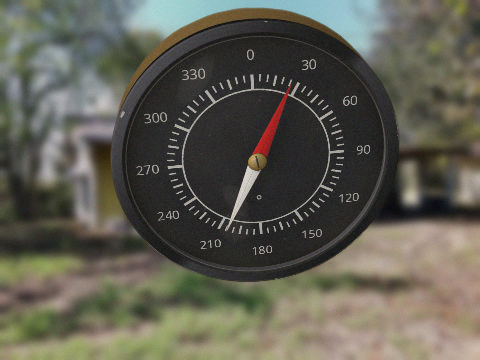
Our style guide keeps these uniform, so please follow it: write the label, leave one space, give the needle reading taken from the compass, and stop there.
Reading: 25 °
